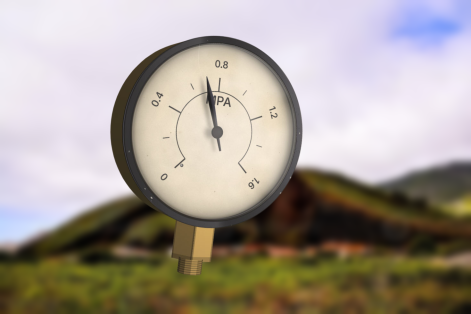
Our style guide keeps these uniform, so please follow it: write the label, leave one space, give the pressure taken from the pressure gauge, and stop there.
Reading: 0.7 MPa
